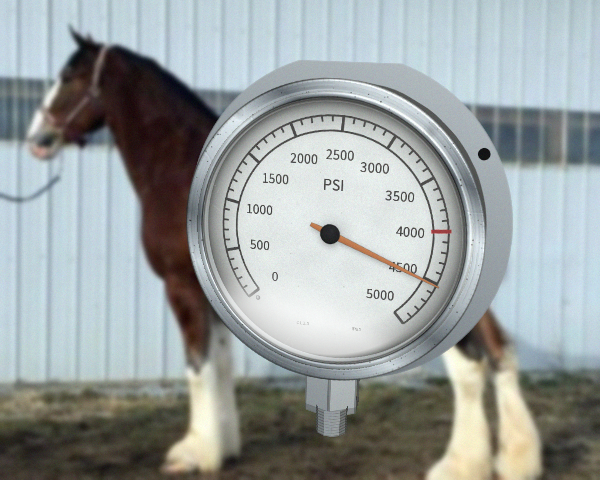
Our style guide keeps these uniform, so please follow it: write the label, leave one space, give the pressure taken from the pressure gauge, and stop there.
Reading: 4500 psi
